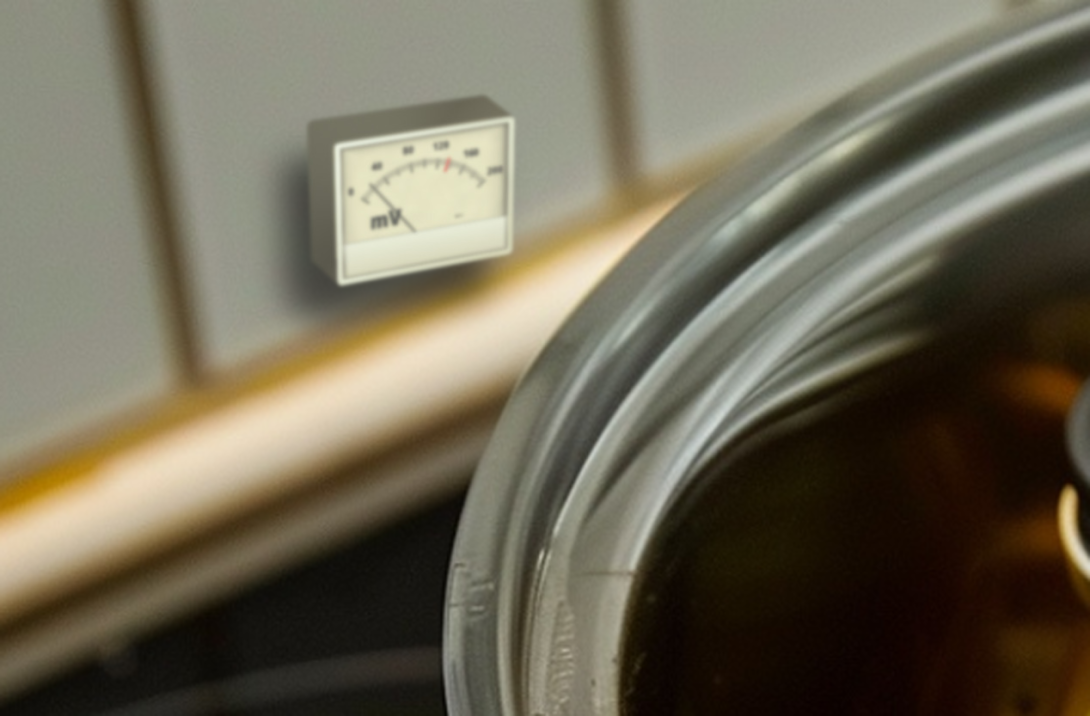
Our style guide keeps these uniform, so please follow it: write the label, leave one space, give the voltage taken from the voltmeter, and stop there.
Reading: 20 mV
